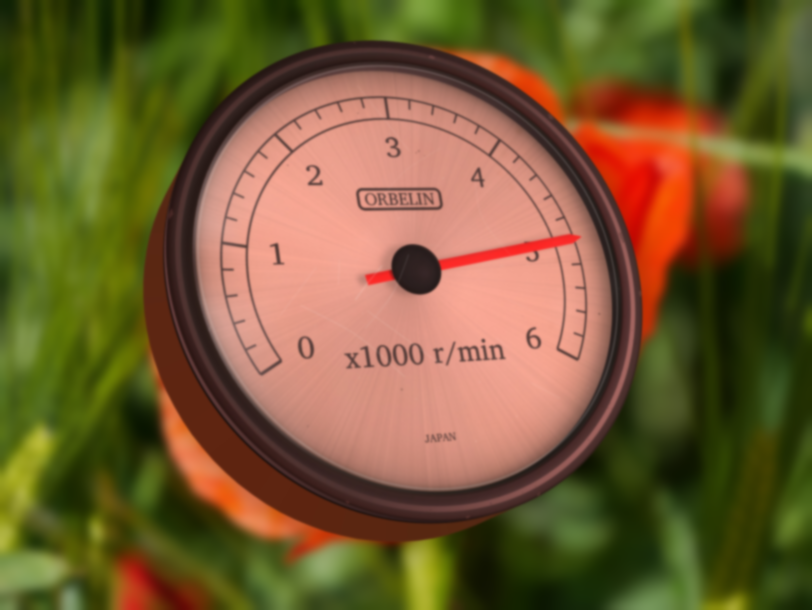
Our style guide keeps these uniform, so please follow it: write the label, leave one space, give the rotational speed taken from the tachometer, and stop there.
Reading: 5000 rpm
